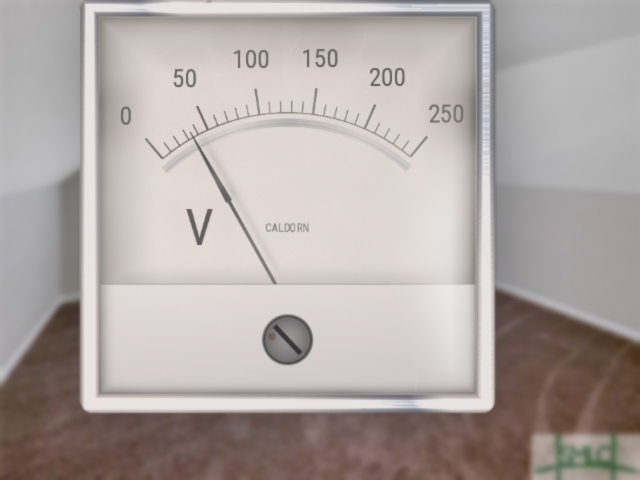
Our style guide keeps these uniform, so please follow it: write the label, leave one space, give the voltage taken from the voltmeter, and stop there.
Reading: 35 V
